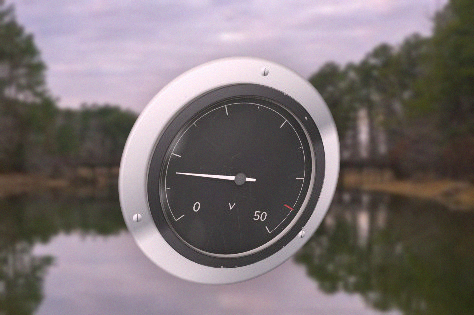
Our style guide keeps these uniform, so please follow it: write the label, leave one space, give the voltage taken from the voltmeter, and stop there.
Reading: 7.5 V
